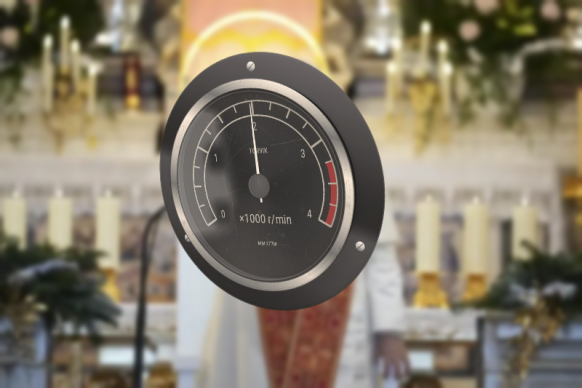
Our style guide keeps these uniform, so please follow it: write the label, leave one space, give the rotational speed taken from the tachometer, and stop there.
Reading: 2000 rpm
